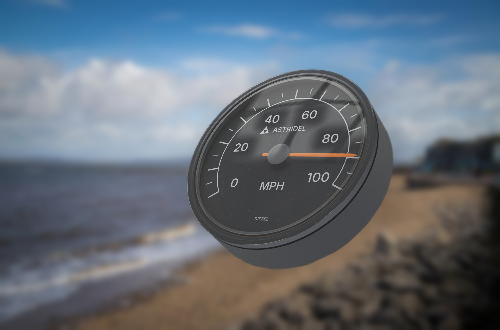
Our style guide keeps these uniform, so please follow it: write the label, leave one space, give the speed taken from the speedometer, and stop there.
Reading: 90 mph
